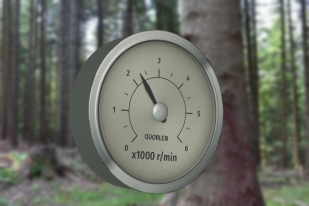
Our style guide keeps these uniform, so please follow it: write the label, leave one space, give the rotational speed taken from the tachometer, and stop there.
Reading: 2250 rpm
